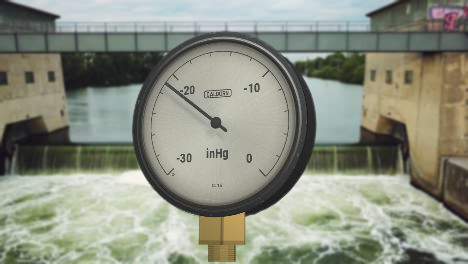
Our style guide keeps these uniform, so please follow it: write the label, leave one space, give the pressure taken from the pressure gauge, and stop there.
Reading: -21 inHg
